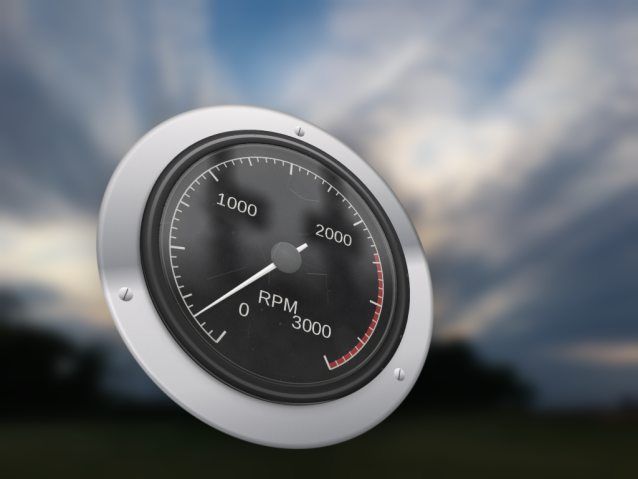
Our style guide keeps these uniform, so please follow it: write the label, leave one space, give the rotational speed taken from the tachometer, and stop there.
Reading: 150 rpm
